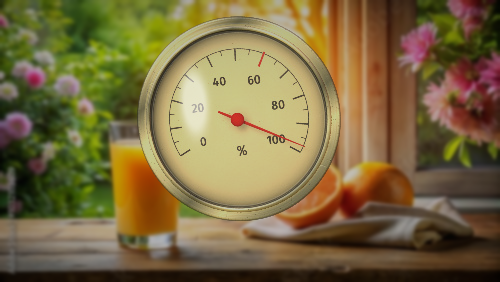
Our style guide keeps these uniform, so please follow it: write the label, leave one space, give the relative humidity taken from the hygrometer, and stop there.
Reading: 97.5 %
